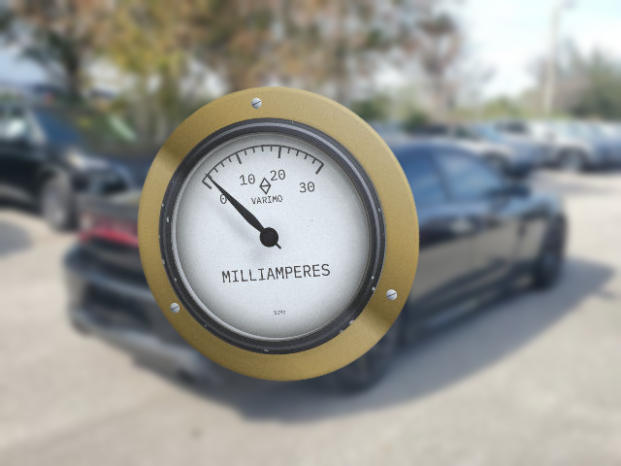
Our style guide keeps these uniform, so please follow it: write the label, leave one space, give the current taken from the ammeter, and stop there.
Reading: 2 mA
